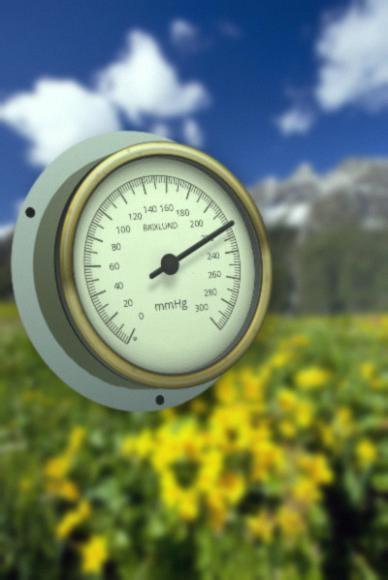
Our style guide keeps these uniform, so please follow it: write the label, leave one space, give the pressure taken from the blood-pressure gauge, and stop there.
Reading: 220 mmHg
